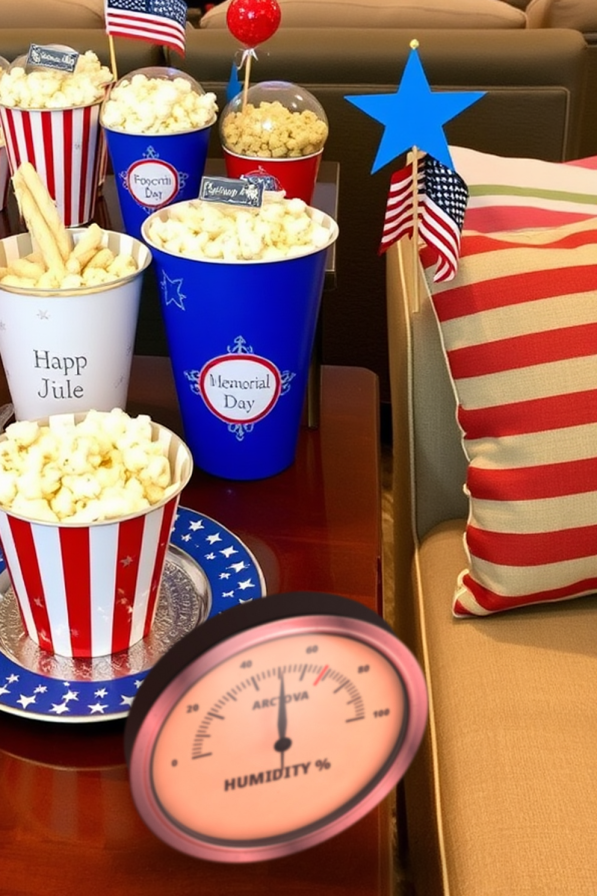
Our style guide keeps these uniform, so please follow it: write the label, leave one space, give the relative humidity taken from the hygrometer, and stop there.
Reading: 50 %
